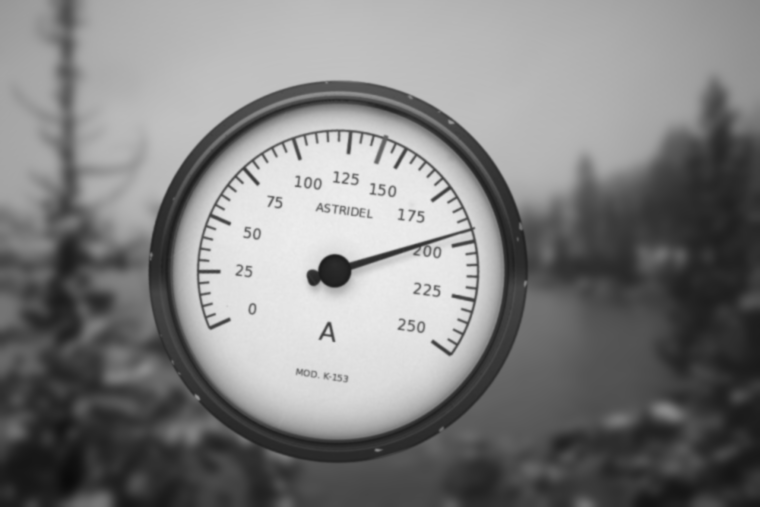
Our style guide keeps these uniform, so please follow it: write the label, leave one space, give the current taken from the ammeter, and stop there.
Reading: 195 A
